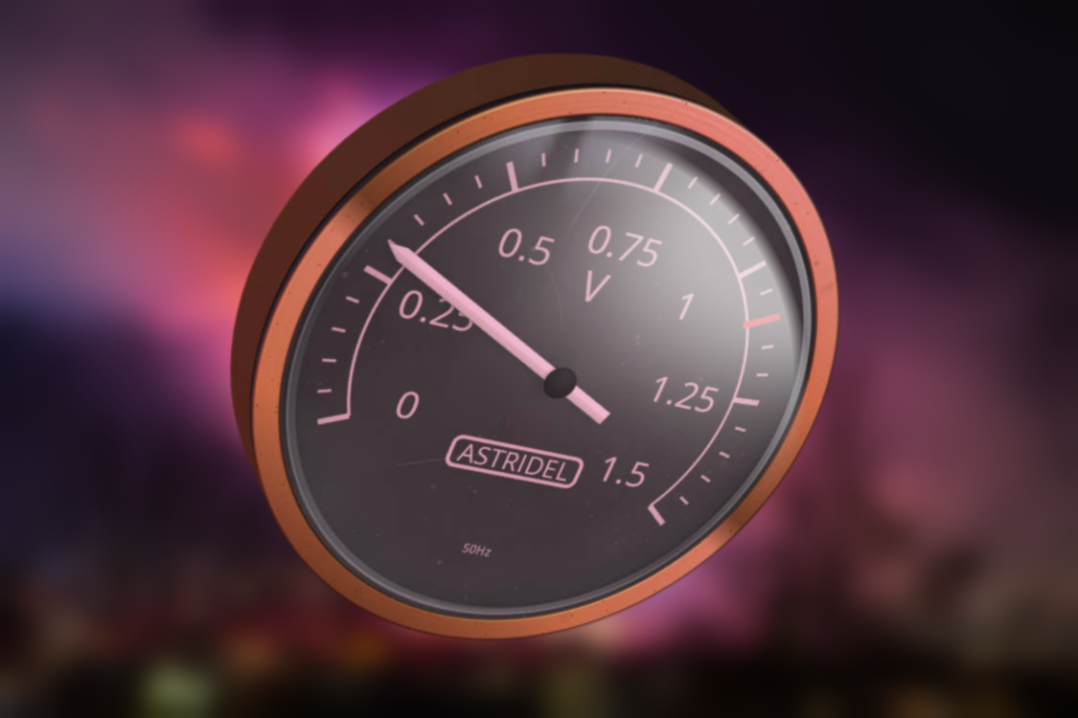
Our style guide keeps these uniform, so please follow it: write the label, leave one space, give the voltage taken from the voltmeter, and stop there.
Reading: 0.3 V
